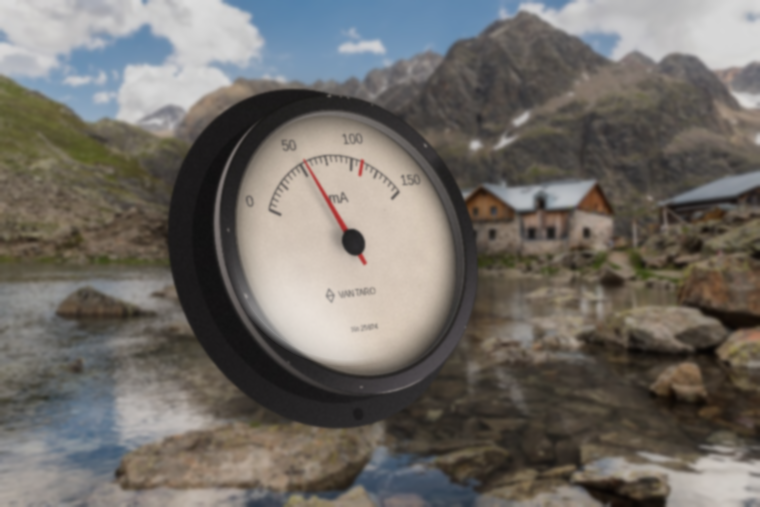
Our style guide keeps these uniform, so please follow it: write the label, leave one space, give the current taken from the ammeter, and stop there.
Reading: 50 mA
